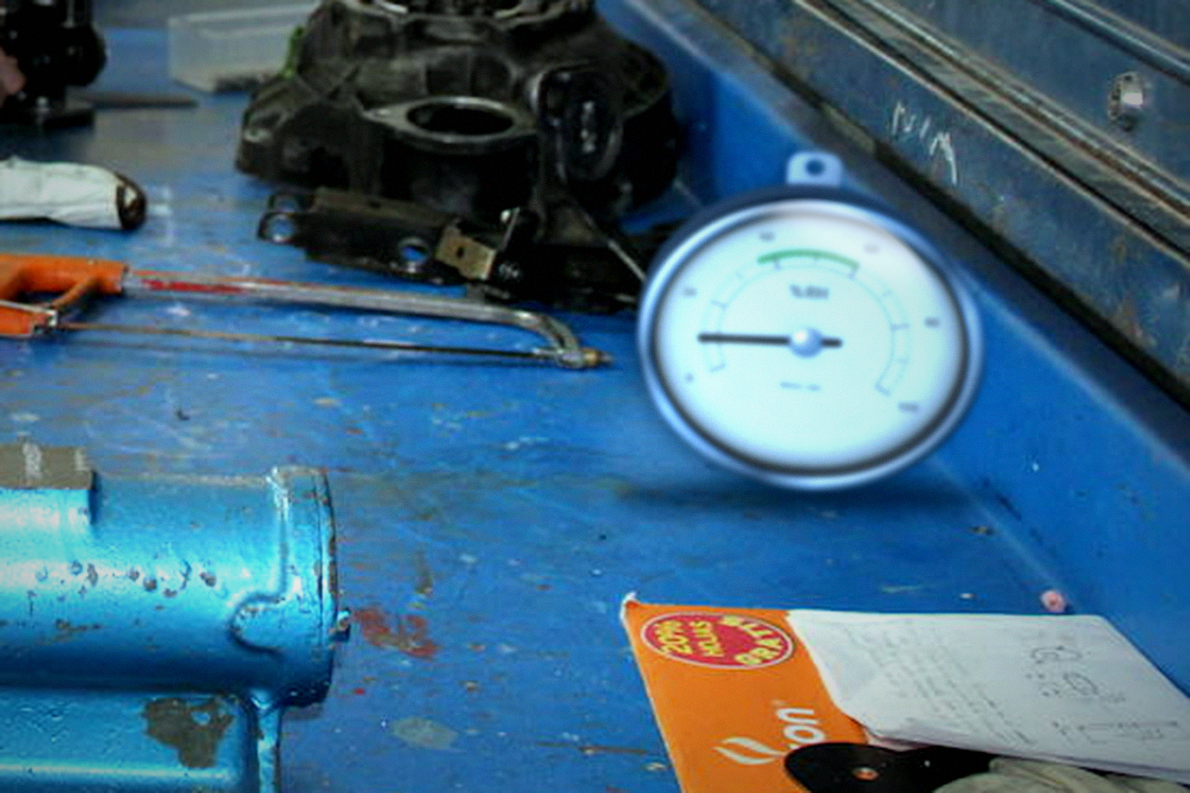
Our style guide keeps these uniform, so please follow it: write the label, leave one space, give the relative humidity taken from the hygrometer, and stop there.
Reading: 10 %
